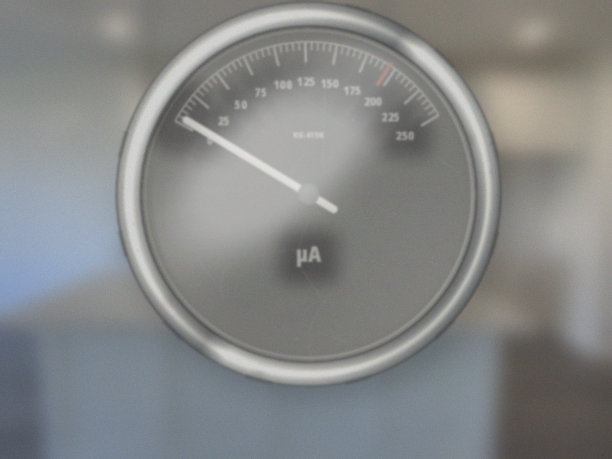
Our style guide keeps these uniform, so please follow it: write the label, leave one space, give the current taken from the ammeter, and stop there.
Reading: 5 µA
